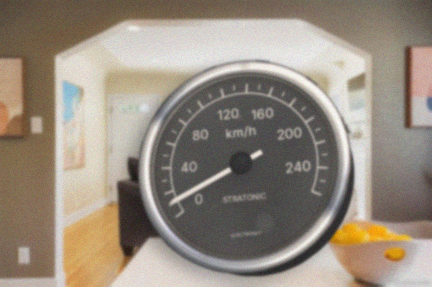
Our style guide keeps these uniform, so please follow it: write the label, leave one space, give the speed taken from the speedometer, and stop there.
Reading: 10 km/h
